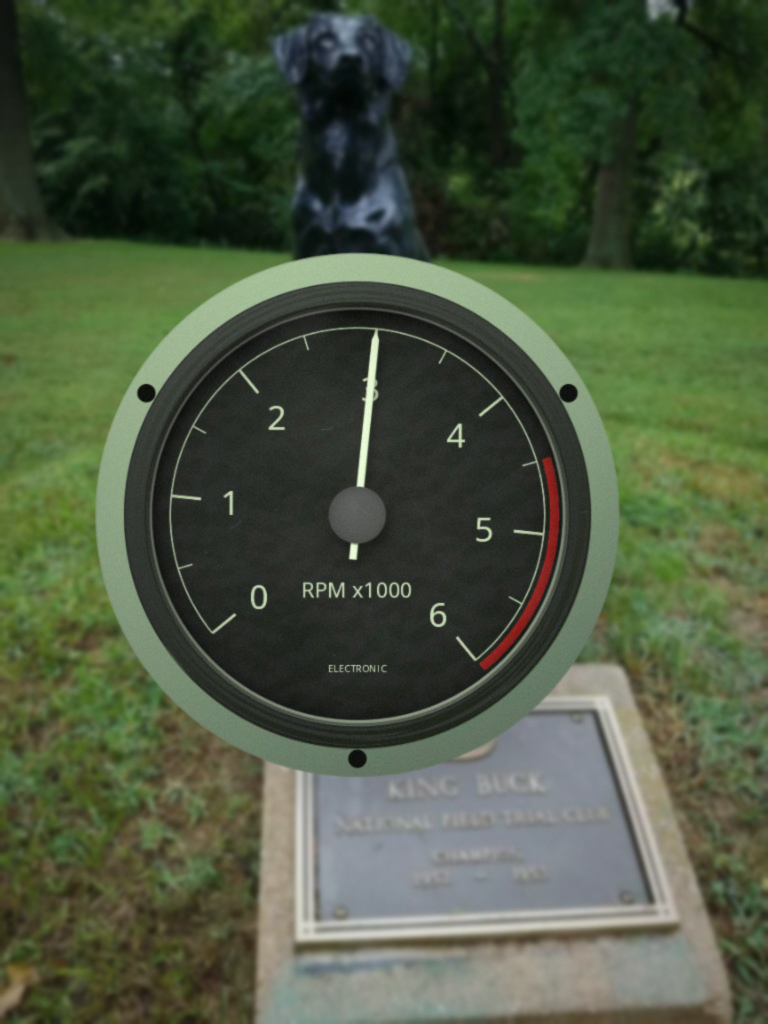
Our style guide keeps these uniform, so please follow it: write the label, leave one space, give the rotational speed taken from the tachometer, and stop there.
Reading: 3000 rpm
